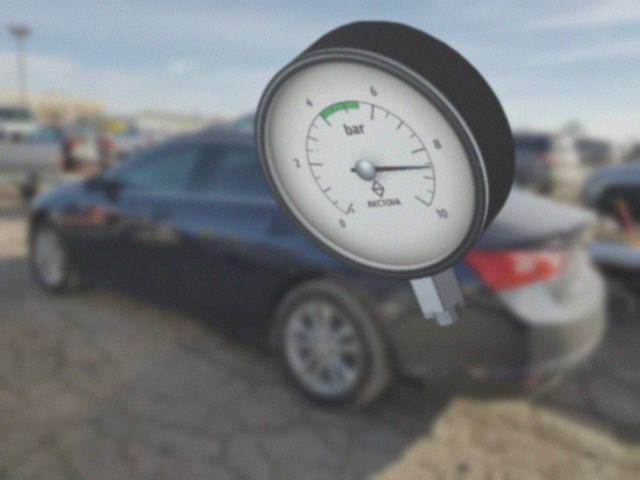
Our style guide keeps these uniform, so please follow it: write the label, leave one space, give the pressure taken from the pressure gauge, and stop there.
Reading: 8.5 bar
